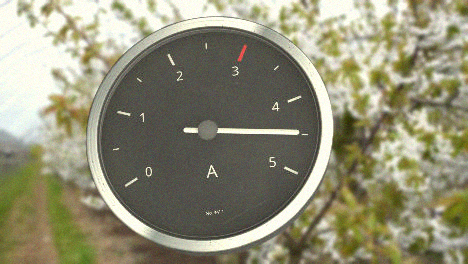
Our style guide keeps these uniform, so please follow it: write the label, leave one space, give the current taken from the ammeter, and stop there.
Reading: 4.5 A
